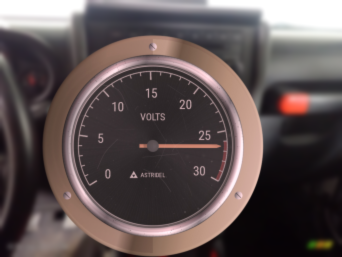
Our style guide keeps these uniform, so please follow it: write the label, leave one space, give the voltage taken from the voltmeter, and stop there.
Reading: 26.5 V
